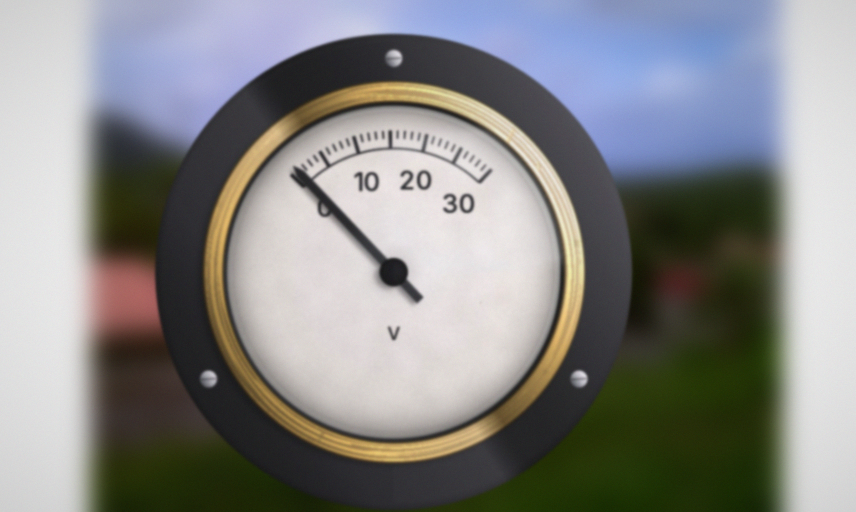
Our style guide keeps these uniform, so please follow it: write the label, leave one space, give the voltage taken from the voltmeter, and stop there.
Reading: 1 V
